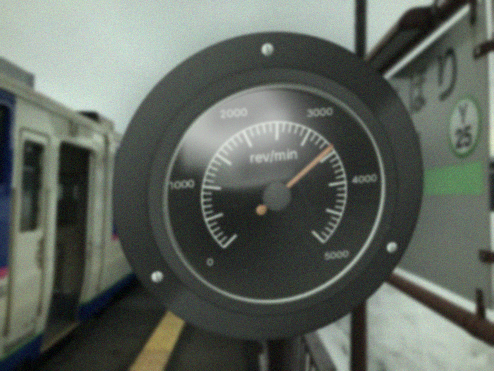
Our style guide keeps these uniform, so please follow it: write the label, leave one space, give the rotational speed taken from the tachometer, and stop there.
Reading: 3400 rpm
